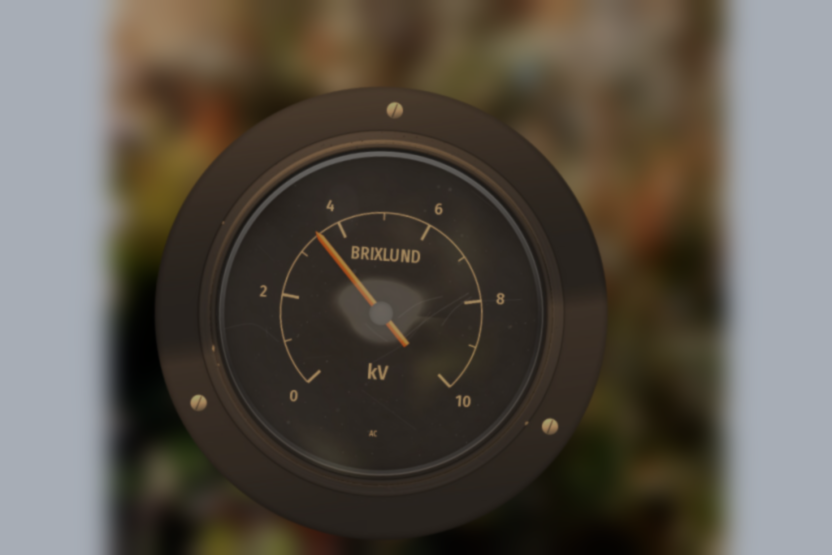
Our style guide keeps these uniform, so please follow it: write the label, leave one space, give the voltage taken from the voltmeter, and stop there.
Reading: 3.5 kV
